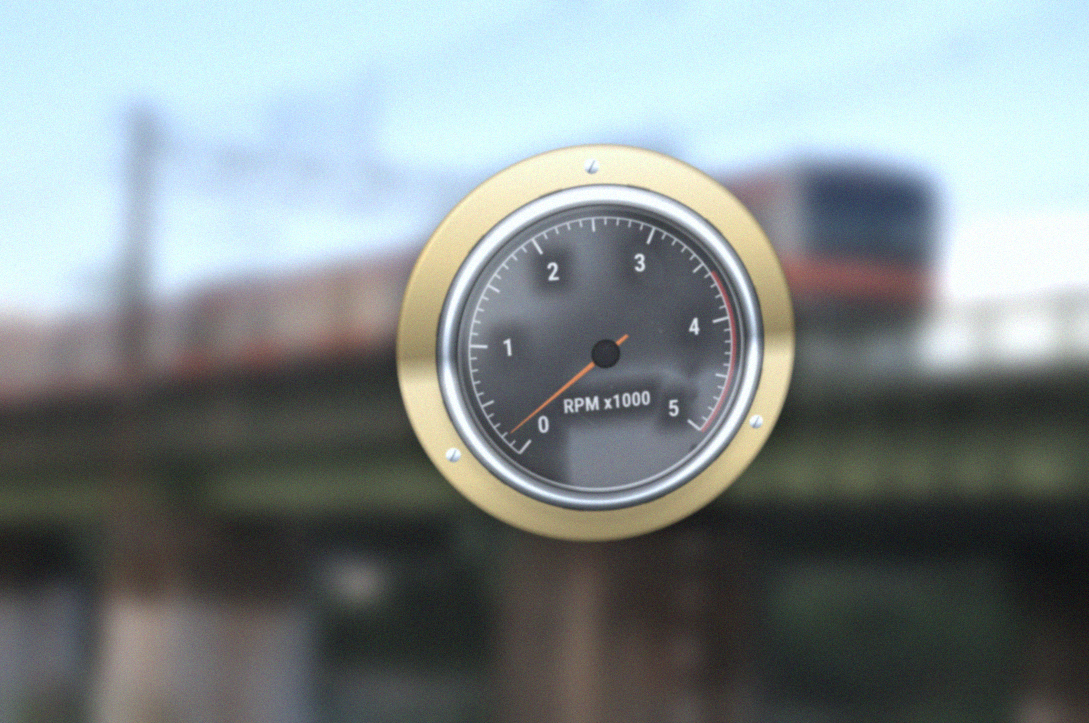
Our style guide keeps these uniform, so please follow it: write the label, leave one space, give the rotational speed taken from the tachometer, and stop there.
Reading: 200 rpm
